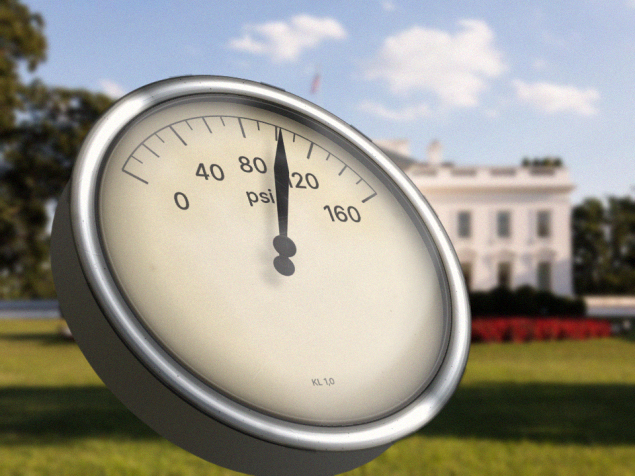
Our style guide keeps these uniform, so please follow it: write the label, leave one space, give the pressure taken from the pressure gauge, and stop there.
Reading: 100 psi
